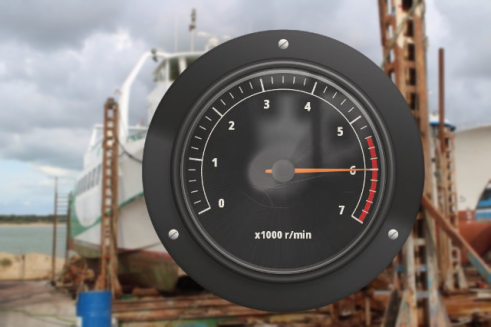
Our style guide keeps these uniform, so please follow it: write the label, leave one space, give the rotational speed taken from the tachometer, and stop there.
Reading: 6000 rpm
